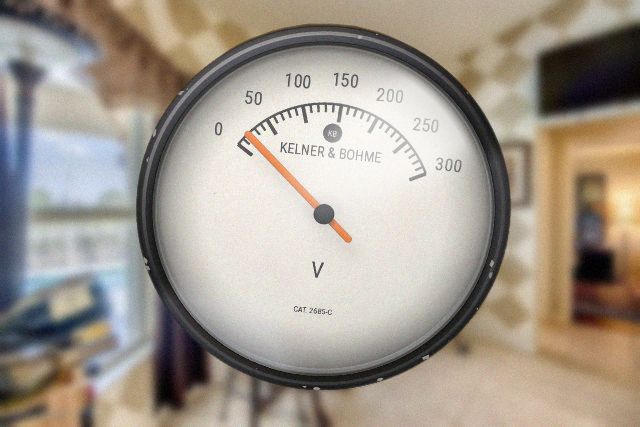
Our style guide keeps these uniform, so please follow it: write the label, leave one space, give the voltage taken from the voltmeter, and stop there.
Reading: 20 V
